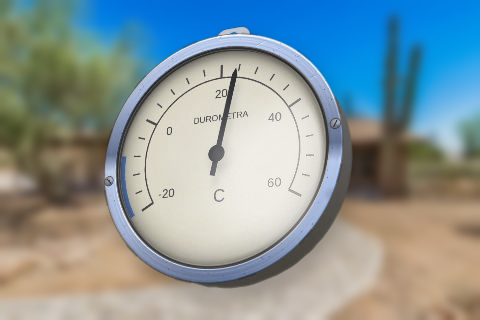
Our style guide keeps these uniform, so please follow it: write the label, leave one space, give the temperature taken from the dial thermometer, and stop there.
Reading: 24 °C
